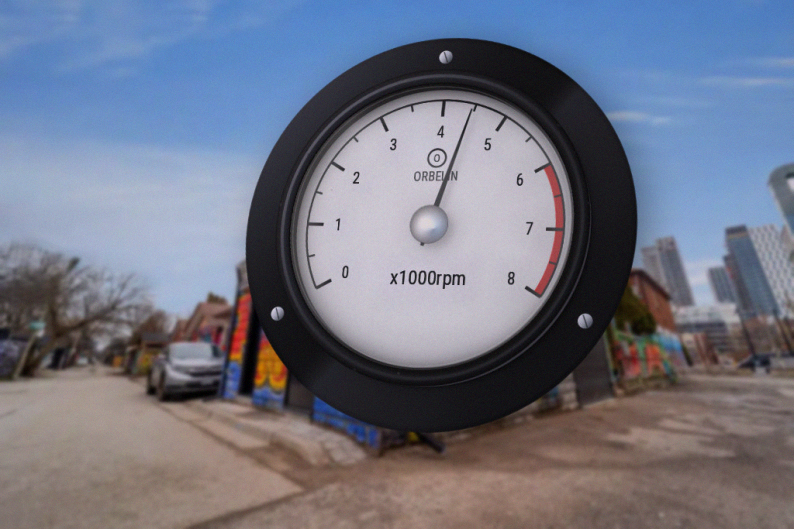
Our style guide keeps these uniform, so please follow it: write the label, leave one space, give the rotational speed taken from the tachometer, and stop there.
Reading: 4500 rpm
